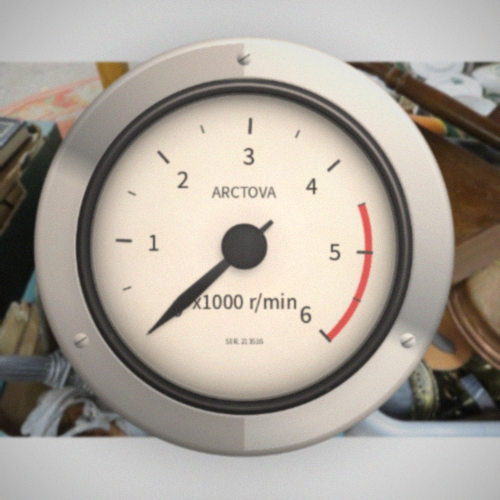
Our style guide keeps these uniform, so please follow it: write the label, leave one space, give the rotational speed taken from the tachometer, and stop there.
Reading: 0 rpm
